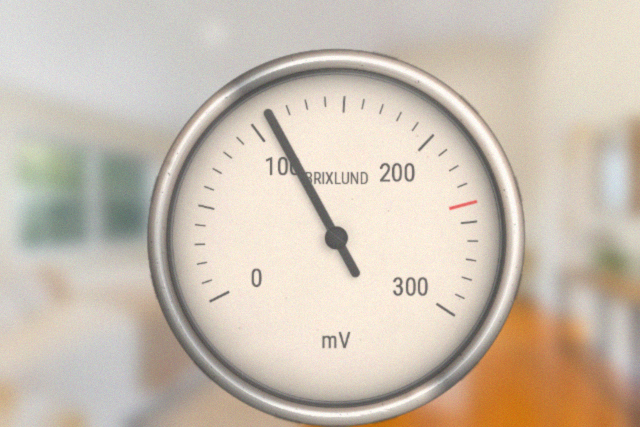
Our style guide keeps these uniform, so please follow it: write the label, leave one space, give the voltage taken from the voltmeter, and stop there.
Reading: 110 mV
